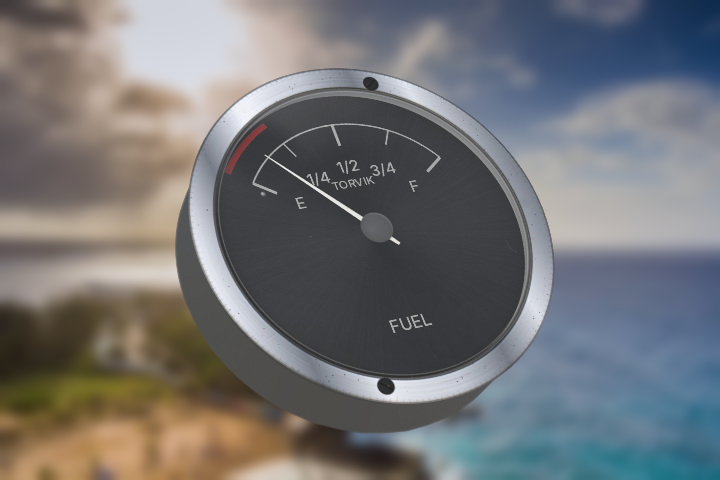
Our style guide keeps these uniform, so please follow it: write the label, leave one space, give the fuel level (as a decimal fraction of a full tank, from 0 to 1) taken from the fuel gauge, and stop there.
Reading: 0.125
